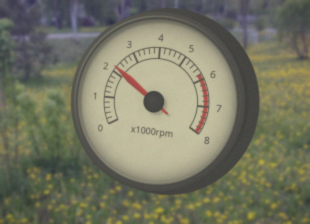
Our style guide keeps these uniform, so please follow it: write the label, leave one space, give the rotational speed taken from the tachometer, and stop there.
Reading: 2200 rpm
